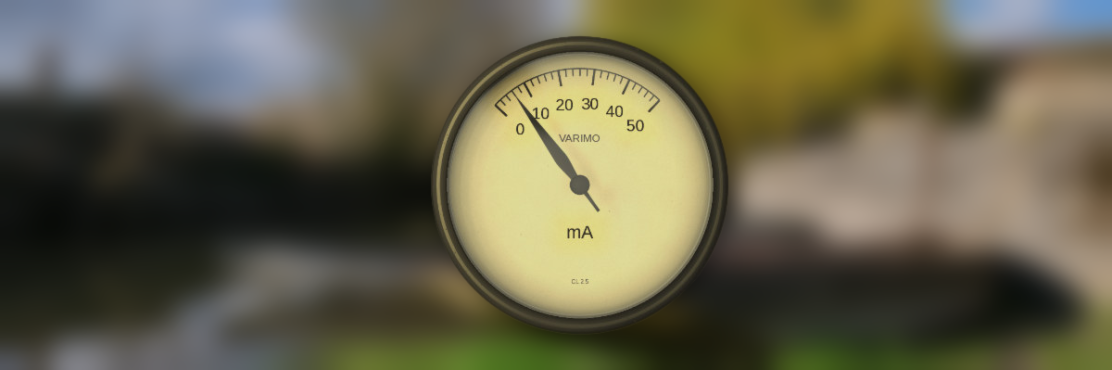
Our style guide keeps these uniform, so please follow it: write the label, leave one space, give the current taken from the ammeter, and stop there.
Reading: 6 mA
